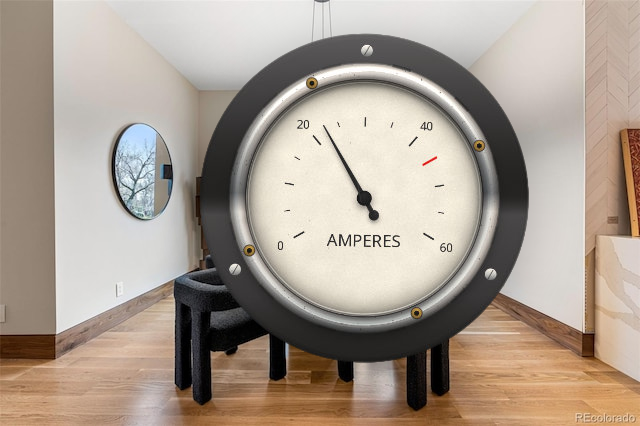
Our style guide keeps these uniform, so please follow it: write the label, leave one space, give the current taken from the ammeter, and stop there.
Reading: 22.5 A
